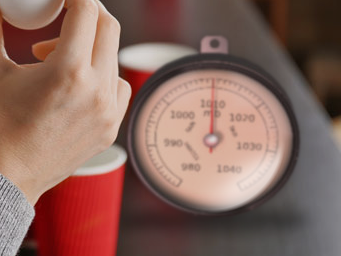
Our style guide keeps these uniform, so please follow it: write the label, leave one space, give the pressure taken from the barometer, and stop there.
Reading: 1010 mbar
